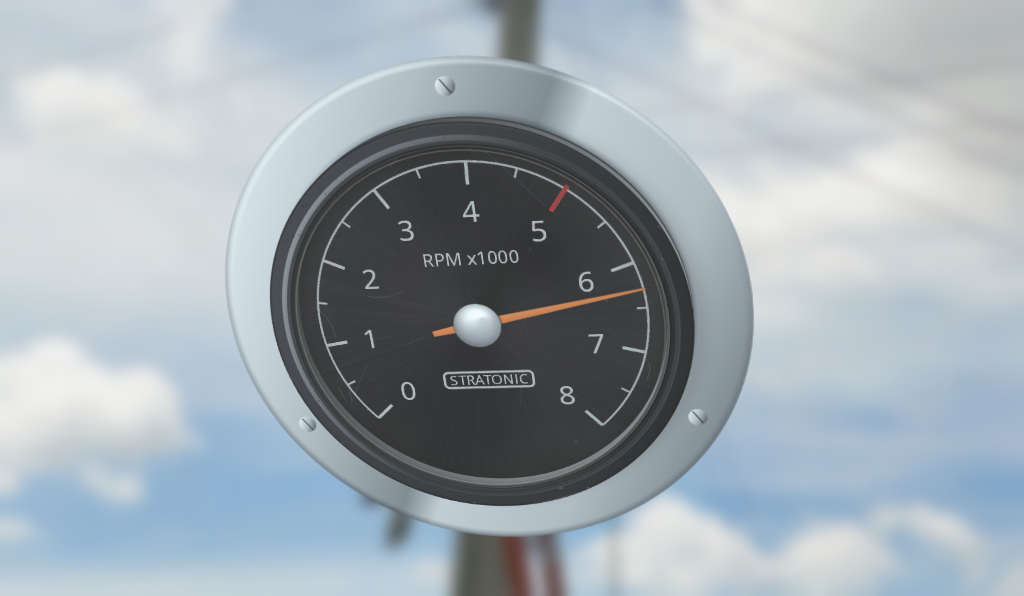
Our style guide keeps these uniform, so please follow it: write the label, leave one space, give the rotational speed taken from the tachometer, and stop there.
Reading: 6250 rpm
